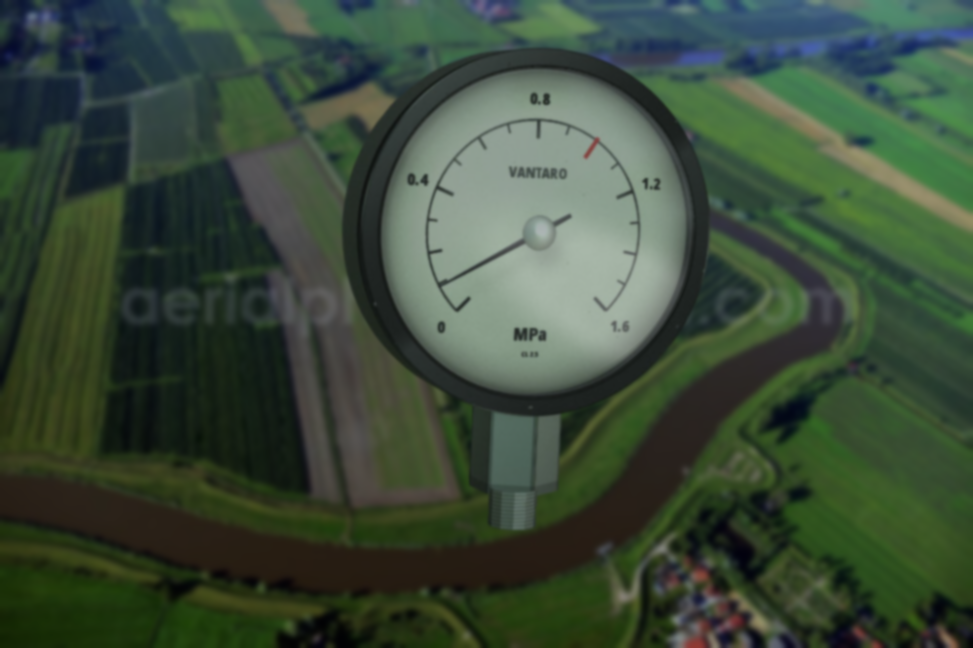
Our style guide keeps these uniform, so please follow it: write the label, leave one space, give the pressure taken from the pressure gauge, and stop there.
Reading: 0.1 MPa
